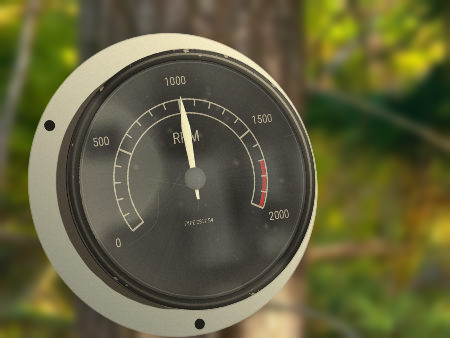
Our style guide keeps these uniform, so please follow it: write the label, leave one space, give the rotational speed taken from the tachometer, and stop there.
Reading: 1000 rpm
